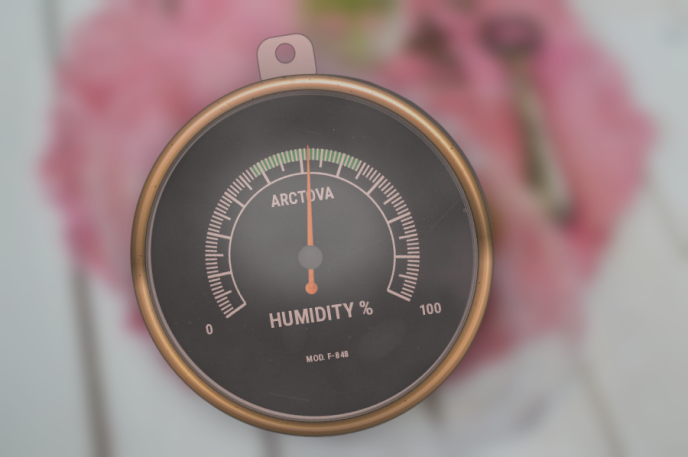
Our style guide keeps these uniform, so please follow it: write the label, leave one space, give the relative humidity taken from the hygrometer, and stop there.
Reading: 52 %
